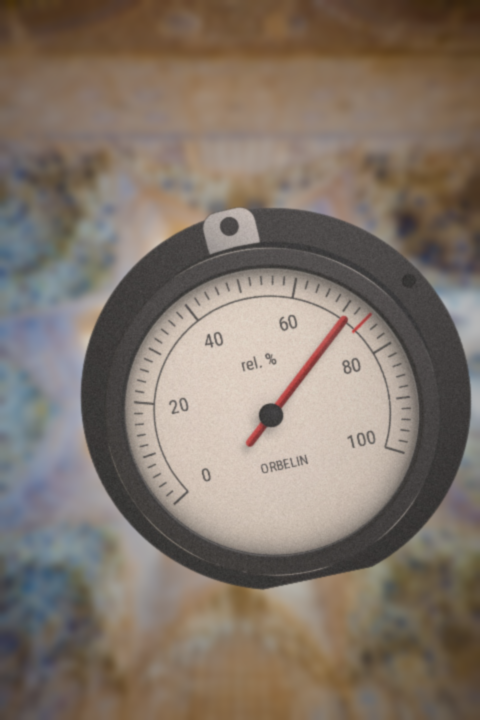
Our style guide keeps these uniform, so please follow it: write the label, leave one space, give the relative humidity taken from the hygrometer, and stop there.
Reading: 71 %
